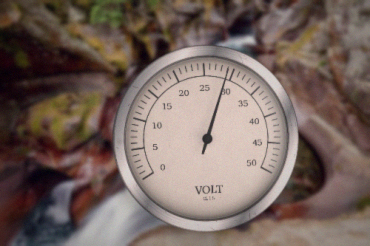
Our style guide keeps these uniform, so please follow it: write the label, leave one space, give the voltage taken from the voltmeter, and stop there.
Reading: 29 V
